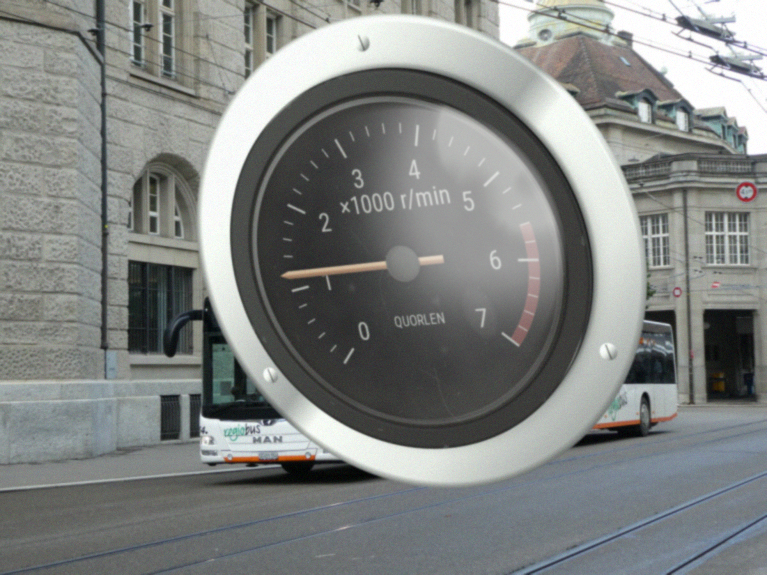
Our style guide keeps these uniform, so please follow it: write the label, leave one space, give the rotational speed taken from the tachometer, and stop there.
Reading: 1200 rpm
